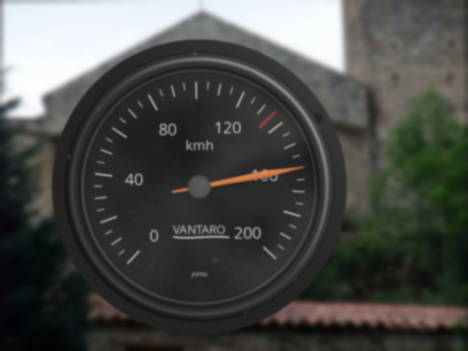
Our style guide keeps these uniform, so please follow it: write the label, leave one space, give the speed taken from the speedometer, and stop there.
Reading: 160 km/h
